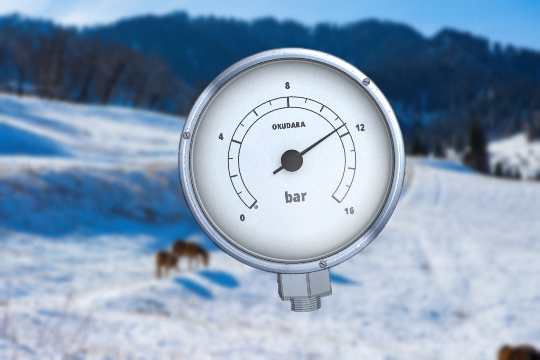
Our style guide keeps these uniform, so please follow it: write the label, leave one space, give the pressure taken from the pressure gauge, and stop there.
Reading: 11.5 bar
